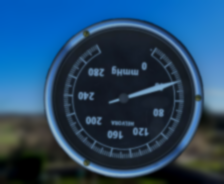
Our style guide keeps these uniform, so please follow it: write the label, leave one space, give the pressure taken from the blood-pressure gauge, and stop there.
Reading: 40 mmHg
